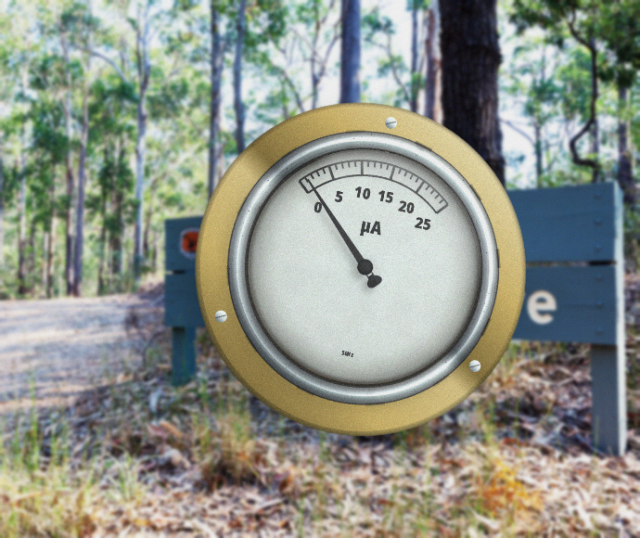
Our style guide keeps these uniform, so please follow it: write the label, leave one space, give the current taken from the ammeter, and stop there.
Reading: 1 µA
